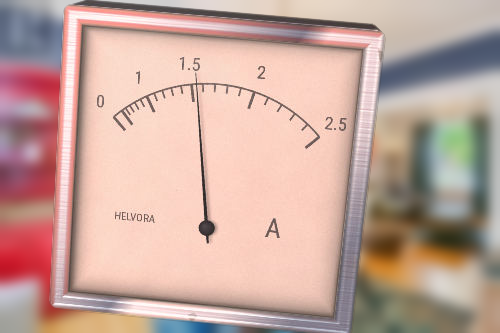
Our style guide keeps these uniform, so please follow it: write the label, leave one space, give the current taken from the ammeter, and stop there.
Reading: 1.55 A
